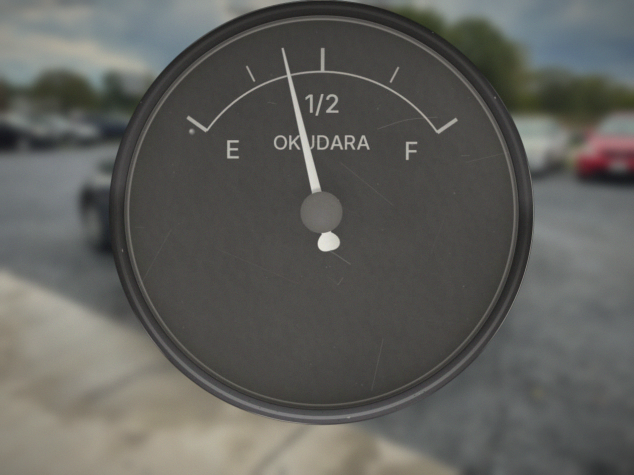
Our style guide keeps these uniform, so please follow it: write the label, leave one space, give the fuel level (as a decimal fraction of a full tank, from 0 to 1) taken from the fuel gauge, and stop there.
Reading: 0.375
